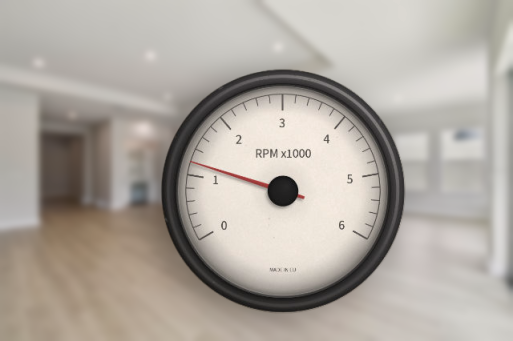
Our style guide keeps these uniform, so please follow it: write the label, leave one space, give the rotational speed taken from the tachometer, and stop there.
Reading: 1200 rpm
